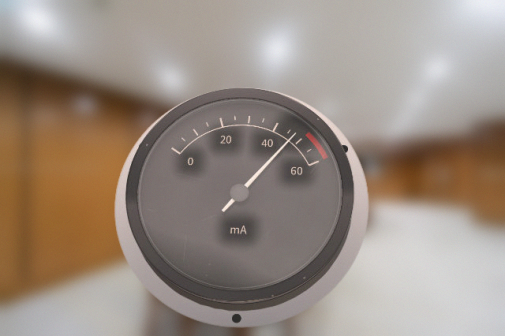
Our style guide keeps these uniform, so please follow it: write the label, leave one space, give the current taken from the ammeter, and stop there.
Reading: 47.5 mA
